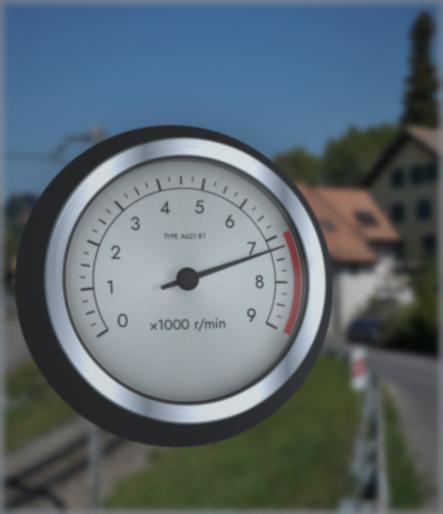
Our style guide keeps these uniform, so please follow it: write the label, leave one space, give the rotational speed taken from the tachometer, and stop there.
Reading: 7250 rpm
